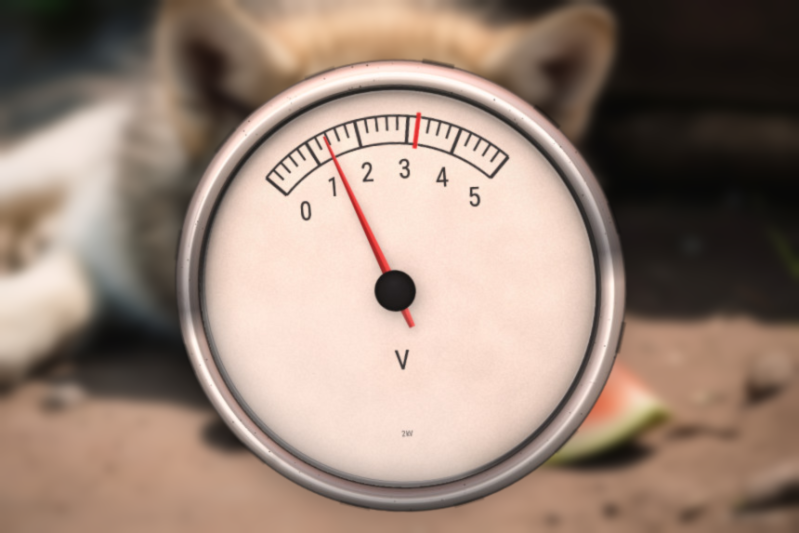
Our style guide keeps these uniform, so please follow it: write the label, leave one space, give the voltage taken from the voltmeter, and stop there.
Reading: 1.4 V
